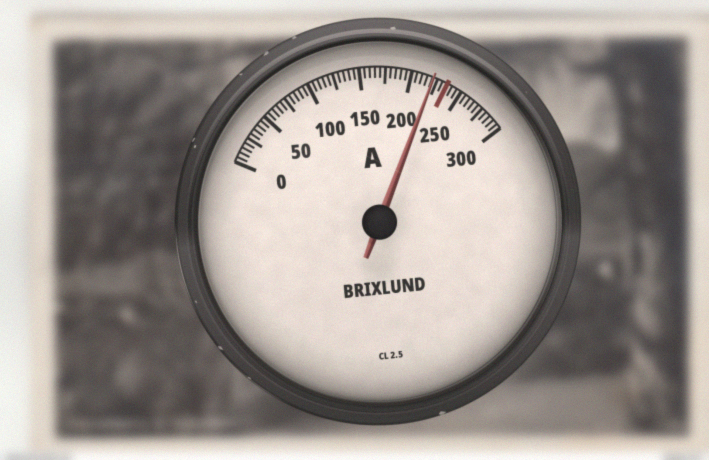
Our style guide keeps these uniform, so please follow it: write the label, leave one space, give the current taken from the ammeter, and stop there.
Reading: 220 A
